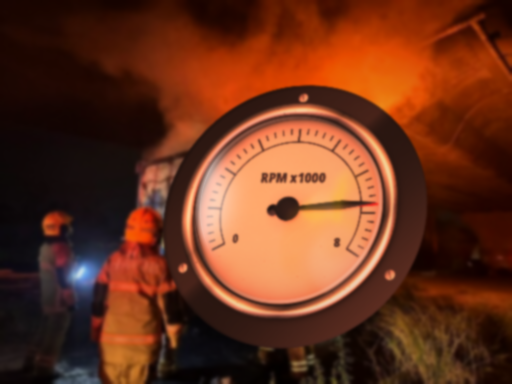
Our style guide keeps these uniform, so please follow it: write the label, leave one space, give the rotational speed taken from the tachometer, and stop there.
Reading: 6800 rpm
